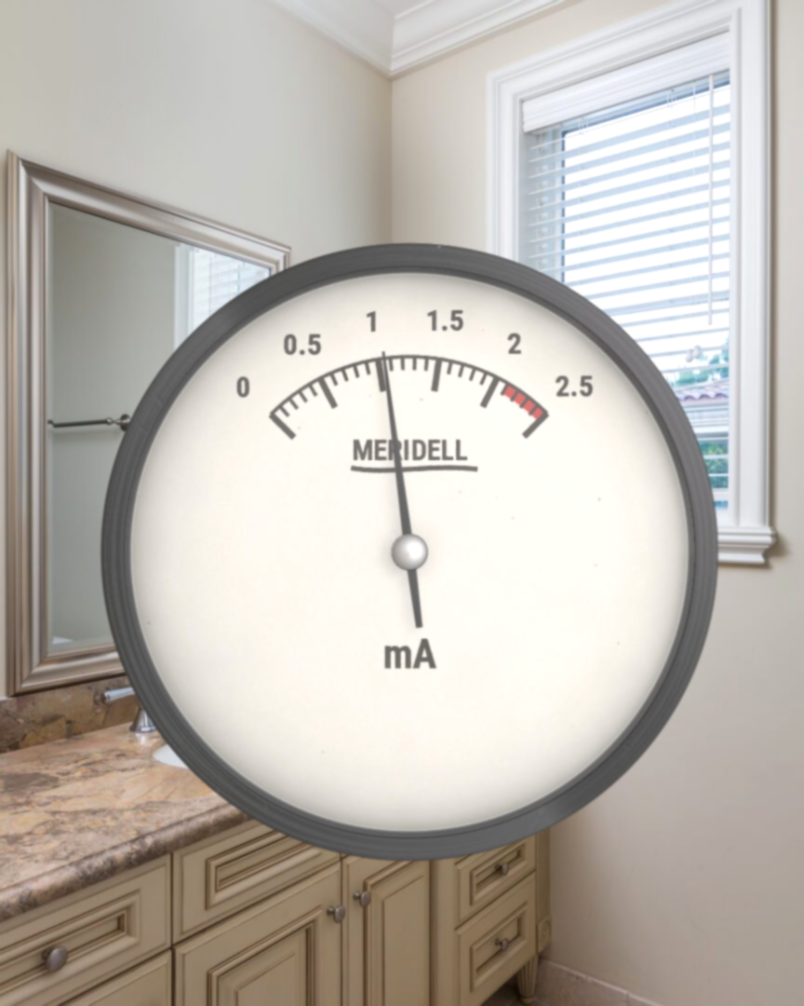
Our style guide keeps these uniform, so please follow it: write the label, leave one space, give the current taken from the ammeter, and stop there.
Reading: 1.05 mA
